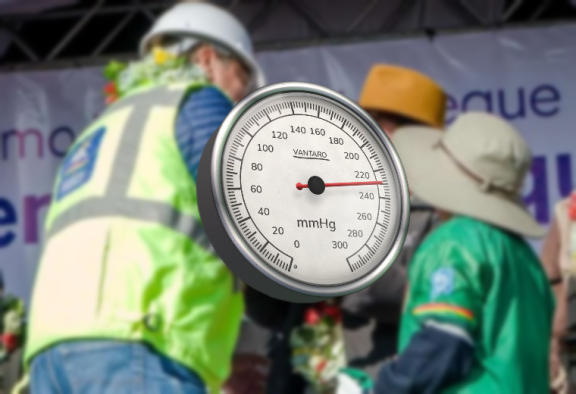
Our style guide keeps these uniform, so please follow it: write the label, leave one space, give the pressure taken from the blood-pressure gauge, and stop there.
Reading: 230 mmHg
